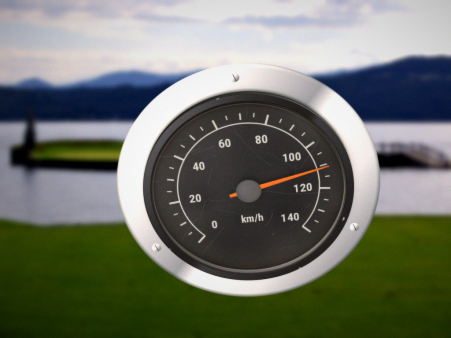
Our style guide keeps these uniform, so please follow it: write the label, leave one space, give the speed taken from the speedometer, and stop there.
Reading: 110 km/h
